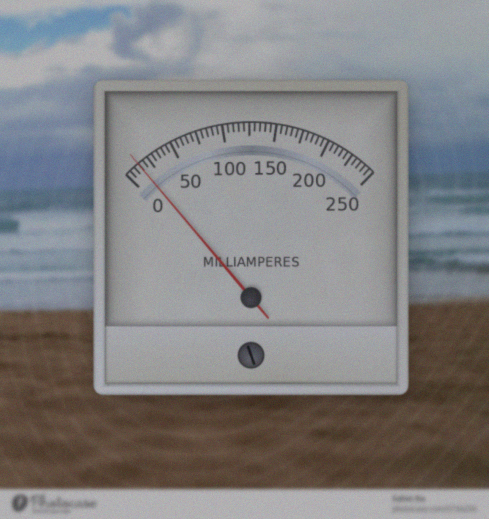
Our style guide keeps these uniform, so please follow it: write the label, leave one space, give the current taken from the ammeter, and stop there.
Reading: 15 mA
